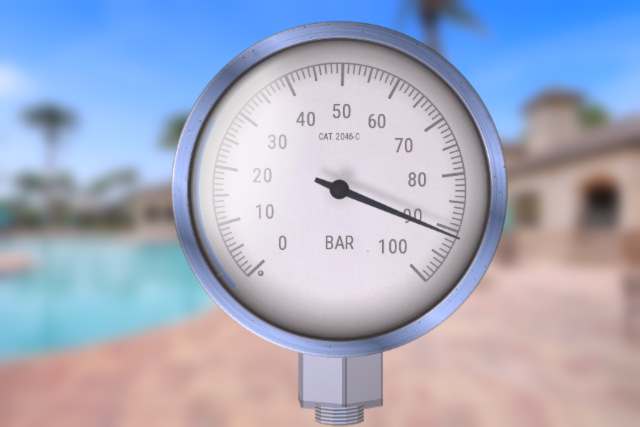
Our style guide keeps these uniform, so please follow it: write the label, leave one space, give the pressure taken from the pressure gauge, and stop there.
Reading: 91 bar
